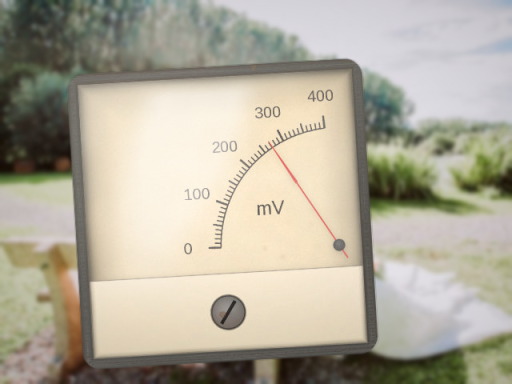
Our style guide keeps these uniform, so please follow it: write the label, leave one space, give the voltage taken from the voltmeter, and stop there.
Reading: 270 mV
